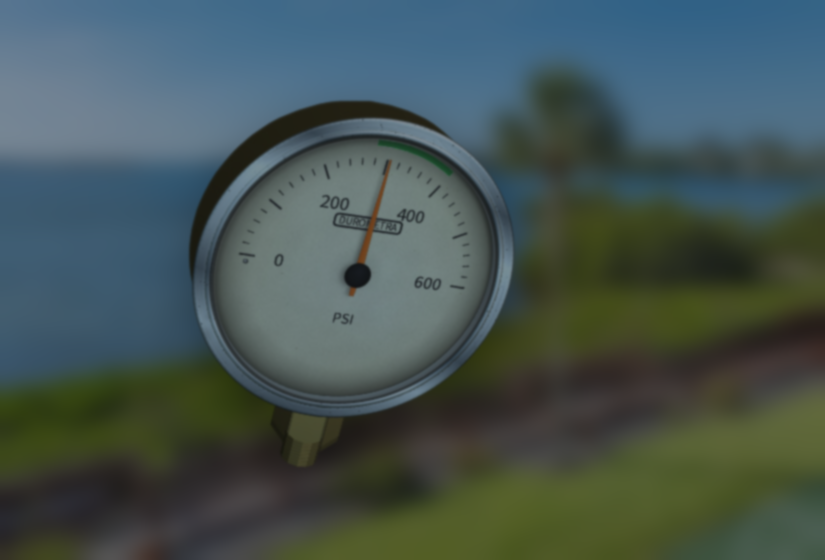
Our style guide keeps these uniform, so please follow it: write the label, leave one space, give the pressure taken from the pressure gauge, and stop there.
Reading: 300 psi
